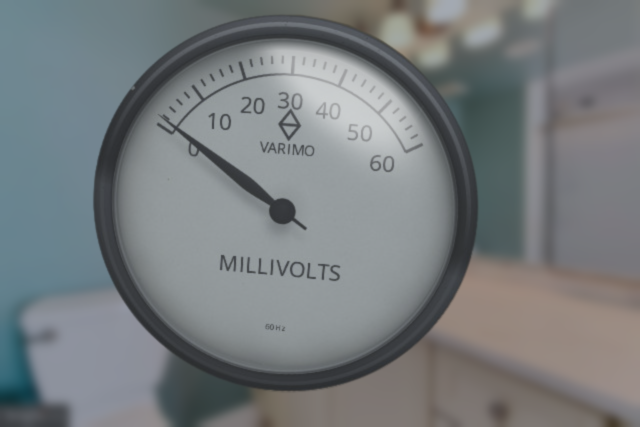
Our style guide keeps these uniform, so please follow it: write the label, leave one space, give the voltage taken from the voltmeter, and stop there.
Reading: 2 mV
